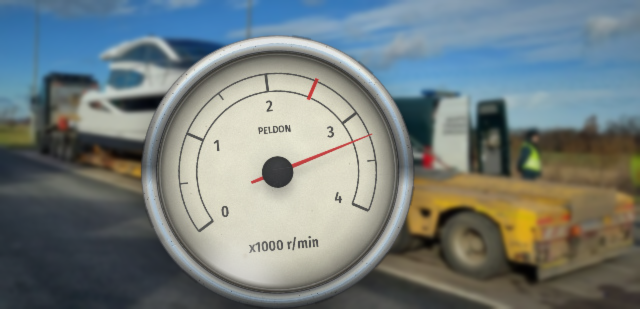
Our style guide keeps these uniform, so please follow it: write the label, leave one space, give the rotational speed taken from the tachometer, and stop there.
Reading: 3250 rpm
